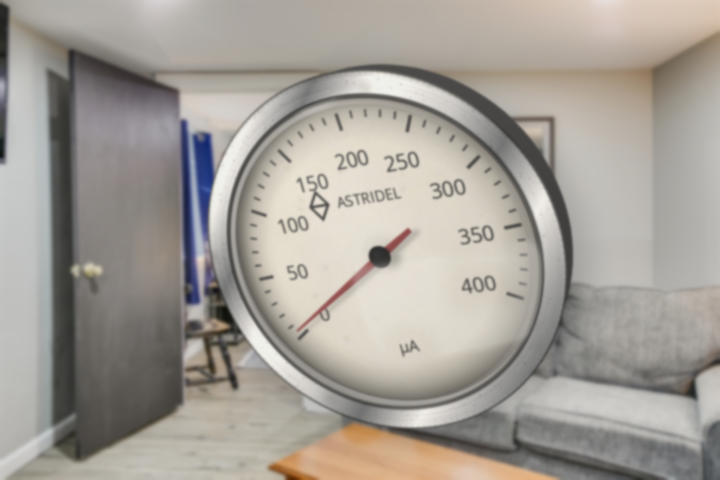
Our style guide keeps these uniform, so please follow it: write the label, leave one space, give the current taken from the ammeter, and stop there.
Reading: 5 µA
